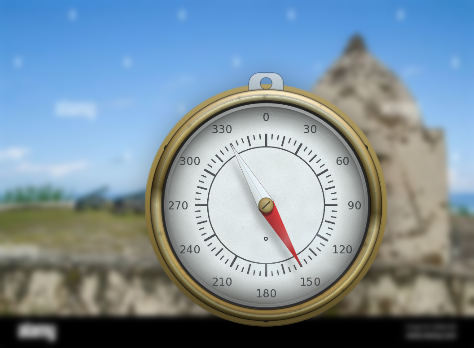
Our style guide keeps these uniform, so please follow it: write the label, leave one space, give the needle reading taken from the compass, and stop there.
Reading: 150 °
